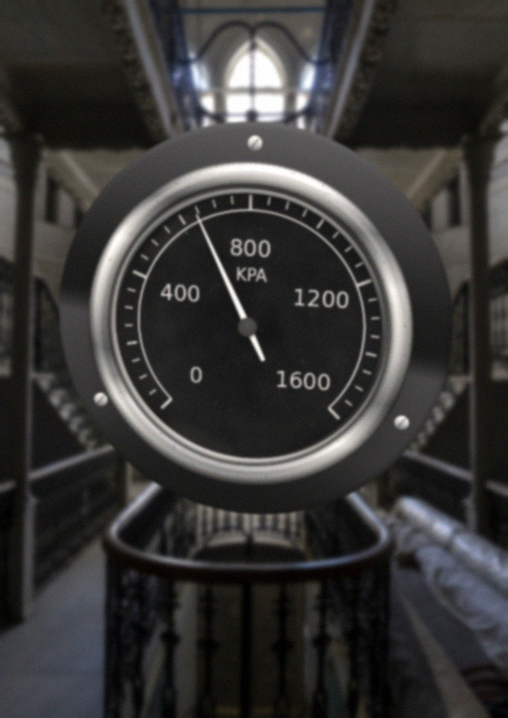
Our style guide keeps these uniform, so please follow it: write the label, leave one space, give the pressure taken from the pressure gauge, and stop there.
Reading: 650 kPa
